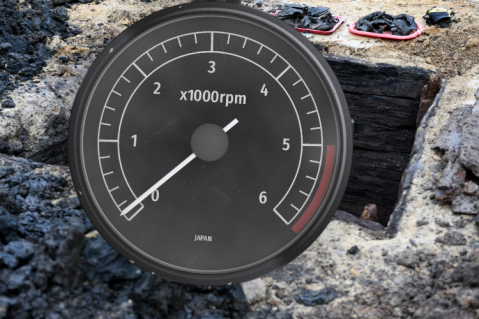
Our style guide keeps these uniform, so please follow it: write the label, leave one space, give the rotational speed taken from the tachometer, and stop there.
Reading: 100 rpm
